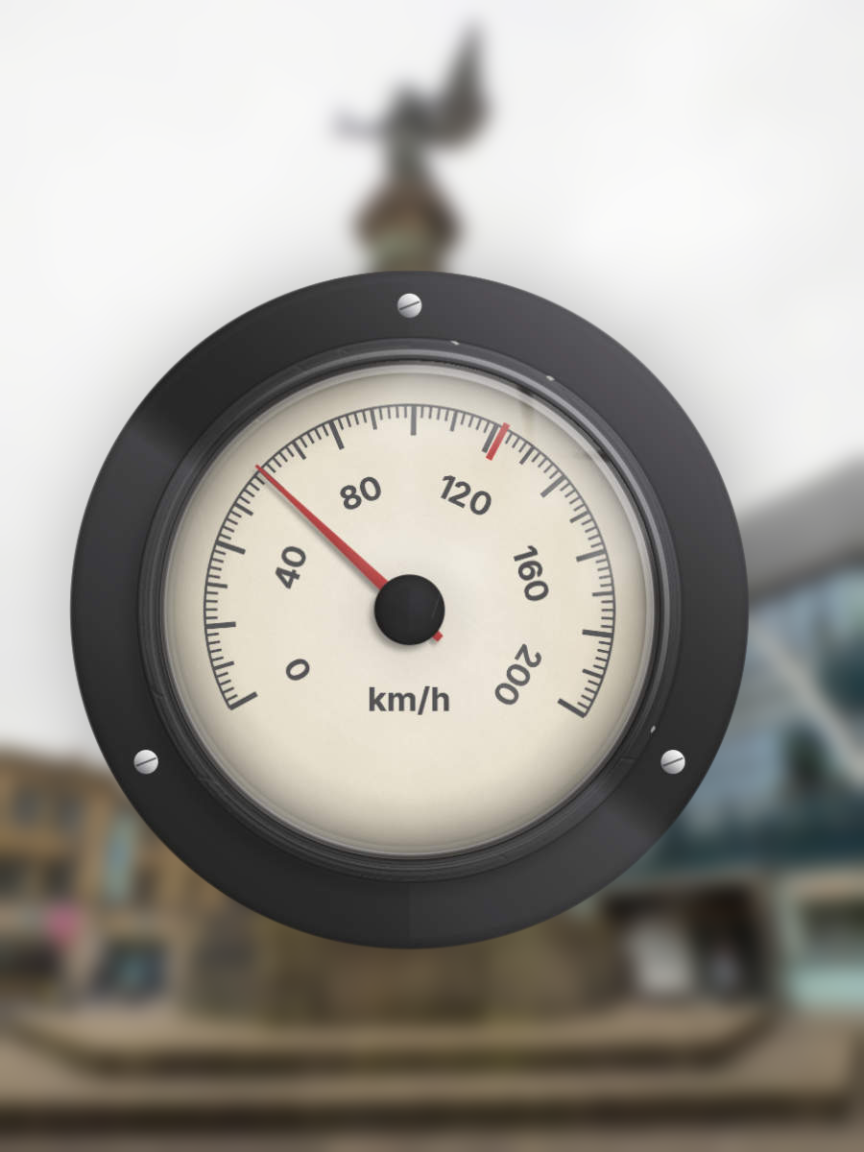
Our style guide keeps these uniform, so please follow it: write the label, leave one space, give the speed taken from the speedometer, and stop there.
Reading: 60 km/h
